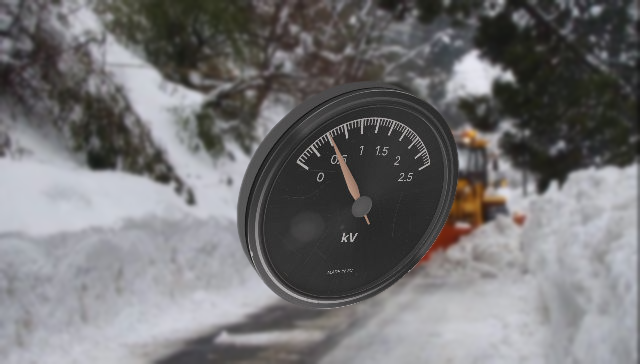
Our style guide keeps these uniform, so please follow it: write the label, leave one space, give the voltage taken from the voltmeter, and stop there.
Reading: 0.5 kV
